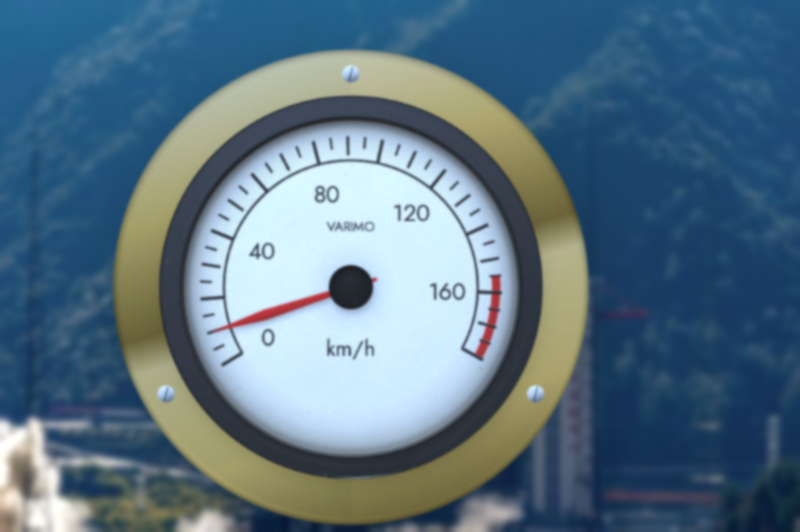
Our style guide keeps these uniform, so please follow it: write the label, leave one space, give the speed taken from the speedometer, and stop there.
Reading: 10 km/h
